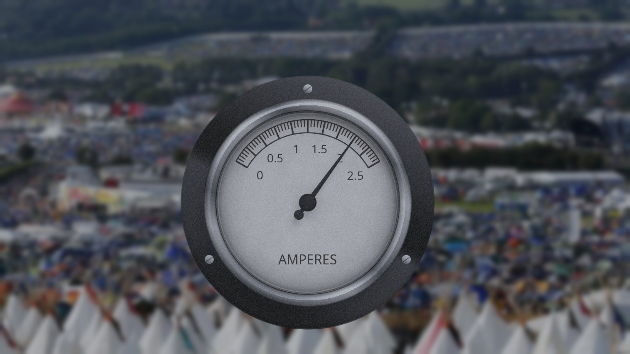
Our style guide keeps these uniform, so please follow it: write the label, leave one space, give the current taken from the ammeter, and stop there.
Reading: 2 A
